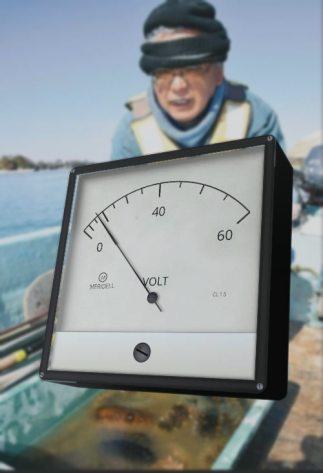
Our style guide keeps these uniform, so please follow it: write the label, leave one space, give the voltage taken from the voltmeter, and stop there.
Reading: 17.5 V
